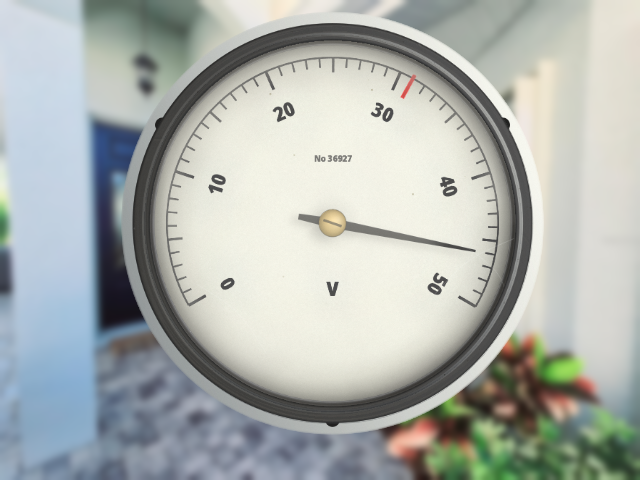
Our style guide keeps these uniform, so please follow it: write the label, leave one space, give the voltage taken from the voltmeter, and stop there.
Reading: 46 V
